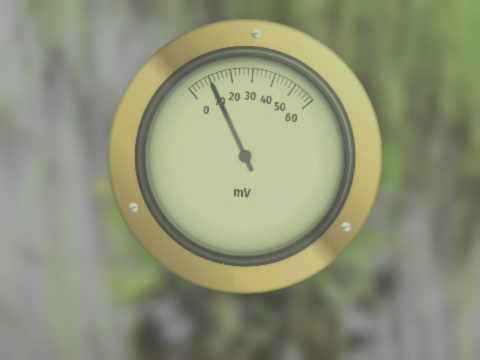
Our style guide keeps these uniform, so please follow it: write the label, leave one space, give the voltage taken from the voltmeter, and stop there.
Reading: 10 mV
